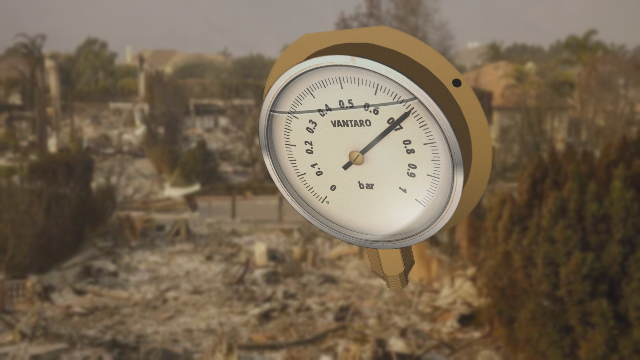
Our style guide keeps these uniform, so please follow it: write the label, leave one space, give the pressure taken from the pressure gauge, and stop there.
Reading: 0.7 bar
